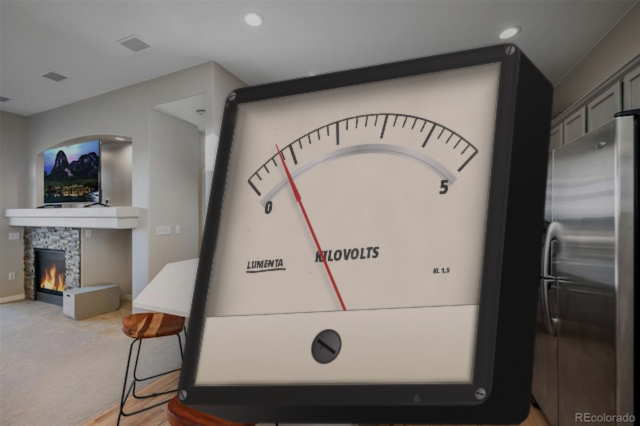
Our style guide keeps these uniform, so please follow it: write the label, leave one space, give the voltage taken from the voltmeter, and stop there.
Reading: 0.8 kV
